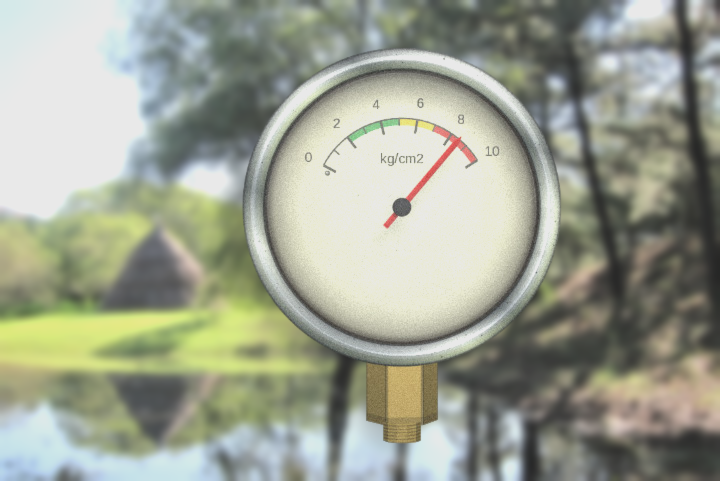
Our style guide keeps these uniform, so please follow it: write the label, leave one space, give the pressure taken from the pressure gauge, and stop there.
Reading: 8.5 kg/cm²
